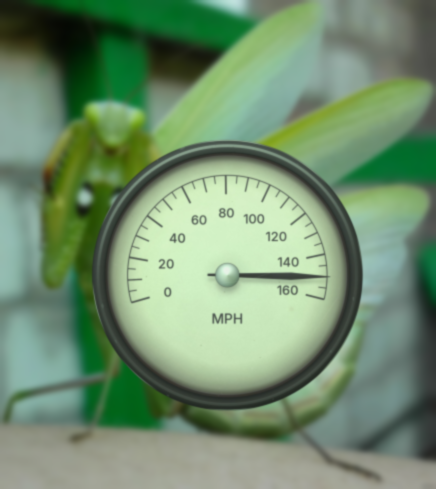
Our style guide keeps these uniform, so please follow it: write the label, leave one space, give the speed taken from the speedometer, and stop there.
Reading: 150 mph
